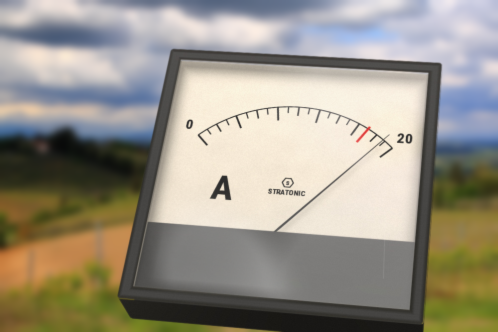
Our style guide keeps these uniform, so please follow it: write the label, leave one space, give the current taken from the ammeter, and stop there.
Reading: 19 A
